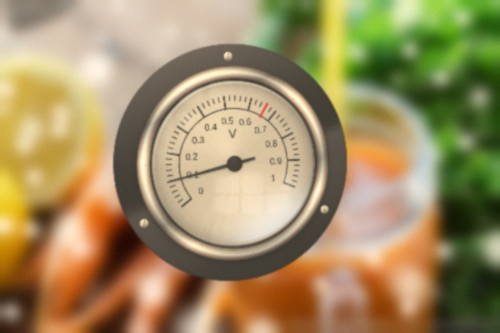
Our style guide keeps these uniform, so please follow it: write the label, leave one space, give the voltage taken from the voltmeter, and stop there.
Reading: 0.1 V
